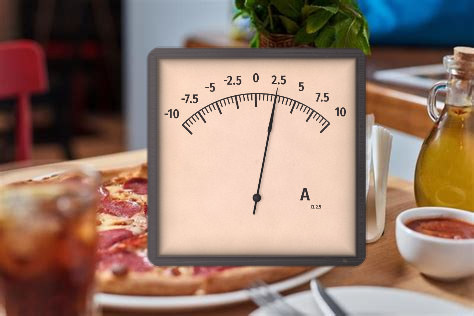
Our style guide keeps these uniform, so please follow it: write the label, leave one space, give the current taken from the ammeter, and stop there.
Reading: 2.5 A
